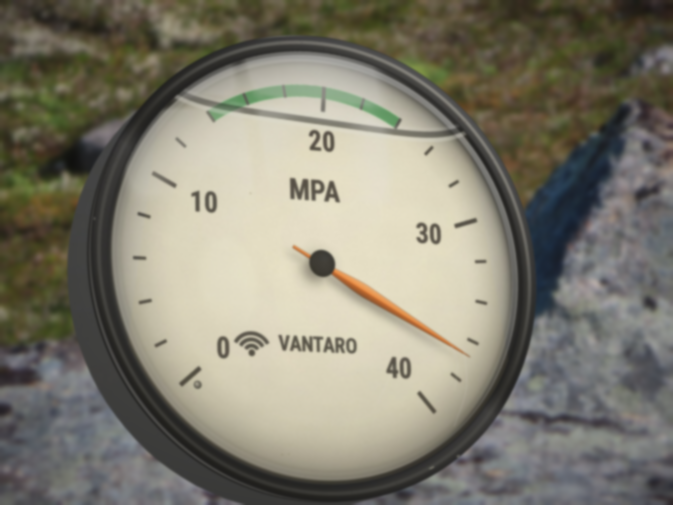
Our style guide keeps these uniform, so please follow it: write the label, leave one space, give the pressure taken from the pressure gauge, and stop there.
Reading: 37 MPa
